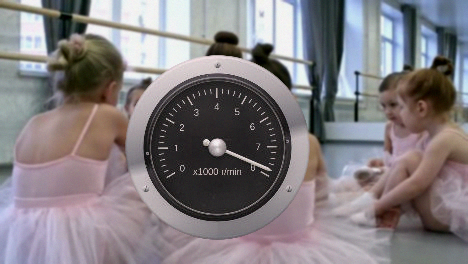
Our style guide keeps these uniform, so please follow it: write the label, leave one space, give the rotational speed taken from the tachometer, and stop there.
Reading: 7800 rpm
